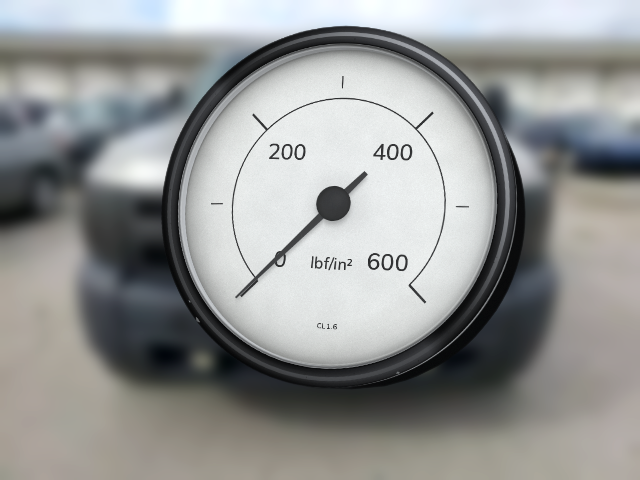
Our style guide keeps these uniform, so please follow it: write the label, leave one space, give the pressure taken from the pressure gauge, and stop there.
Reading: 0 psi
